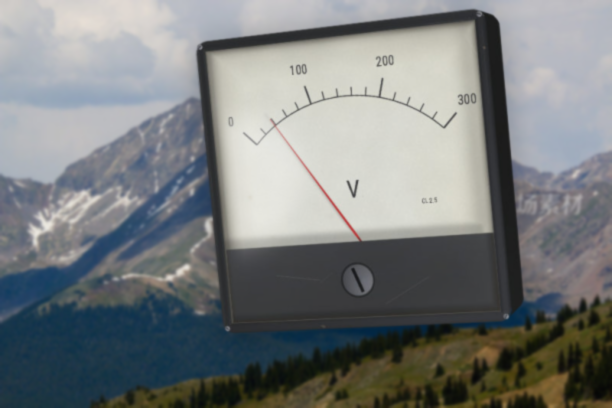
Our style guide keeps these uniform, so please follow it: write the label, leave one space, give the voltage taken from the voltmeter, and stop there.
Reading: 40 V
